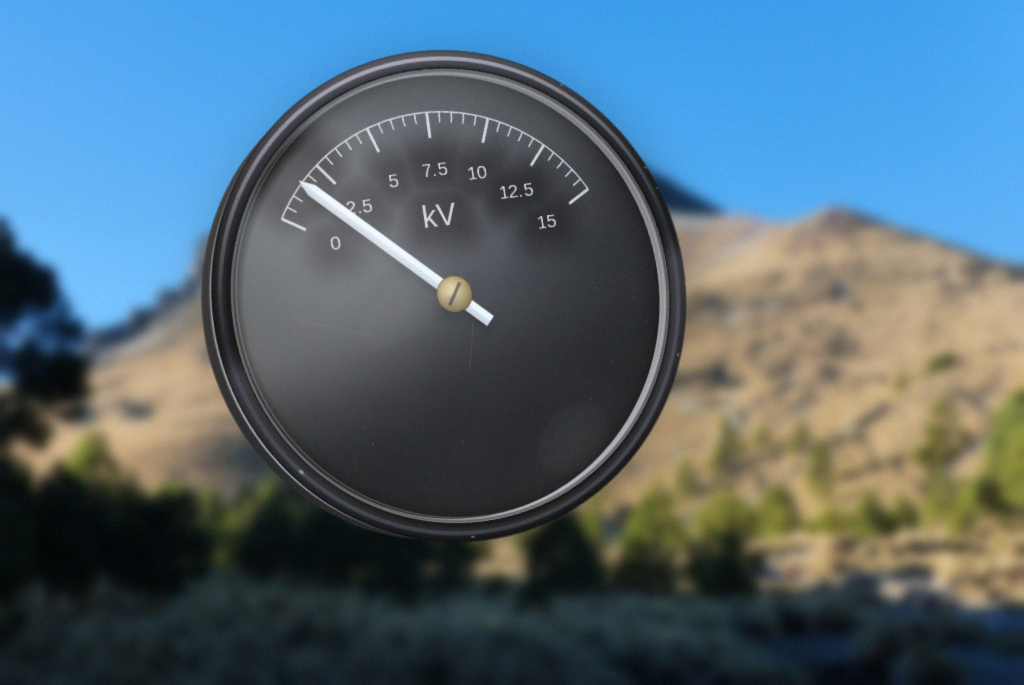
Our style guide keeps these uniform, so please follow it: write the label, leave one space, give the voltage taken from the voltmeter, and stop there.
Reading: 1.5 kV
